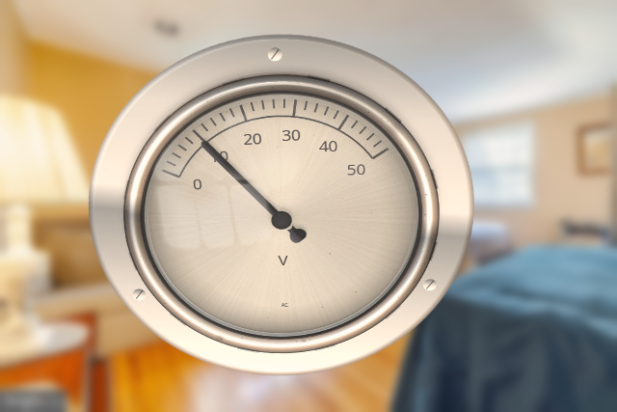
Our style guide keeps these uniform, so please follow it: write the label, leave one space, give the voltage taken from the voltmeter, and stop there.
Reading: 10 V
